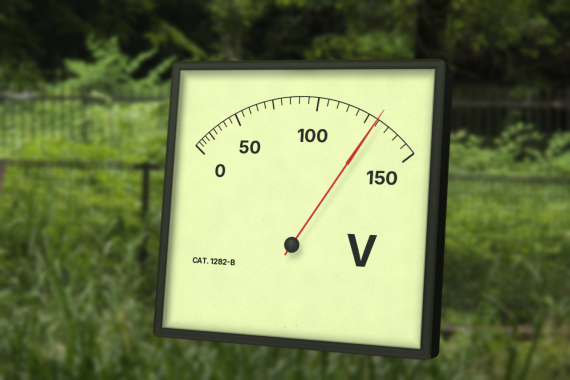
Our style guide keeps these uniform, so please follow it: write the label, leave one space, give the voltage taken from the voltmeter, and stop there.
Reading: 130 V
